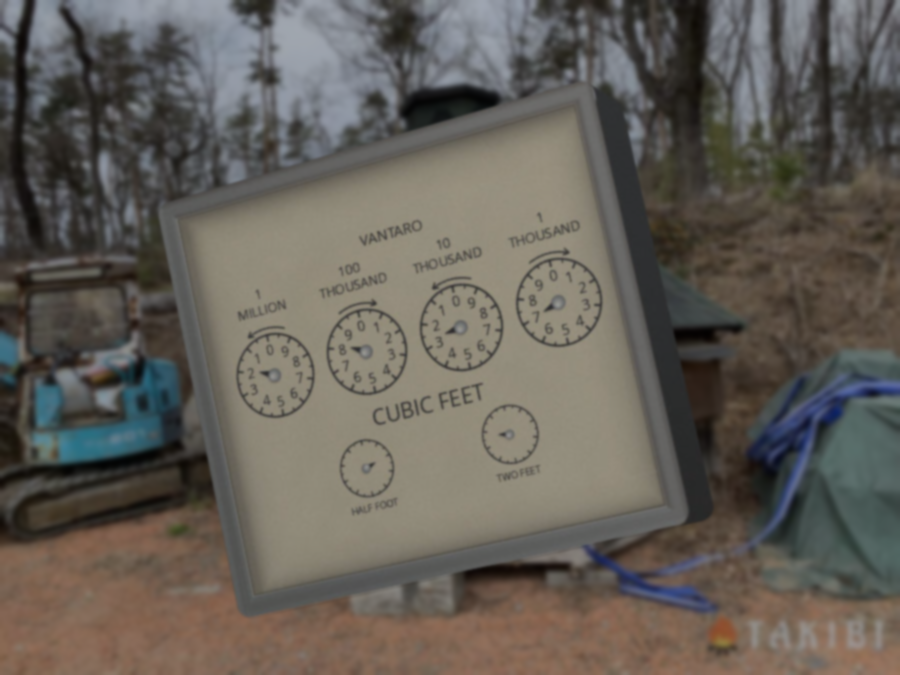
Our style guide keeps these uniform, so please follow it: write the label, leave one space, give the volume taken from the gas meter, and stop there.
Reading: 182700 ft³
